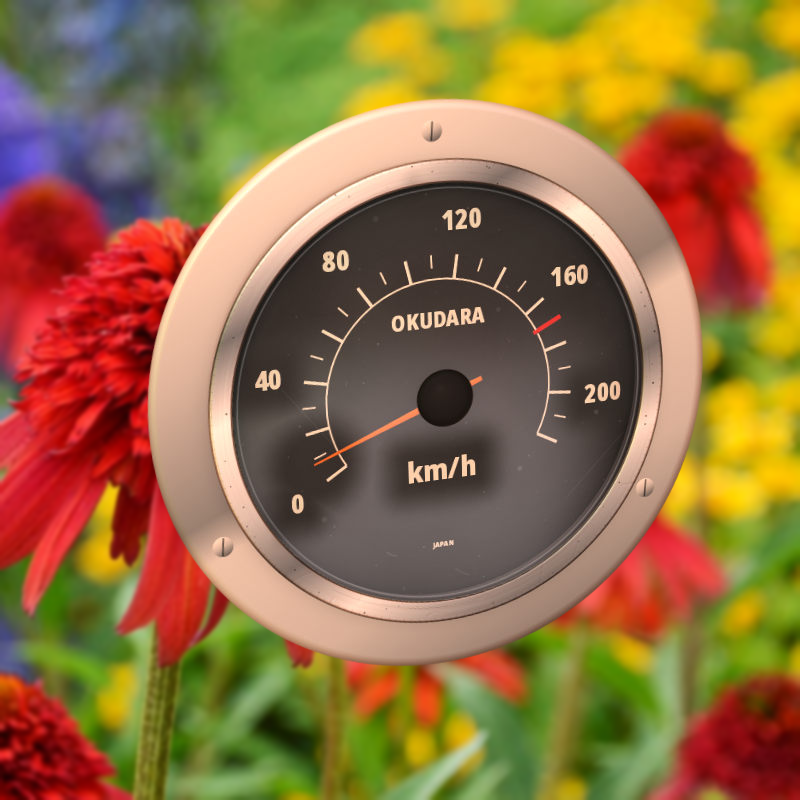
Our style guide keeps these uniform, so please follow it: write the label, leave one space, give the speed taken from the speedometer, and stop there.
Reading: 10 km/h
